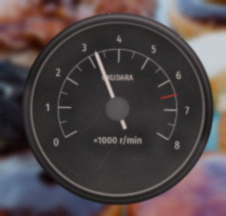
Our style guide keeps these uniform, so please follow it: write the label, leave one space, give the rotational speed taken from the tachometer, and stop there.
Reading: 3250 rpm
